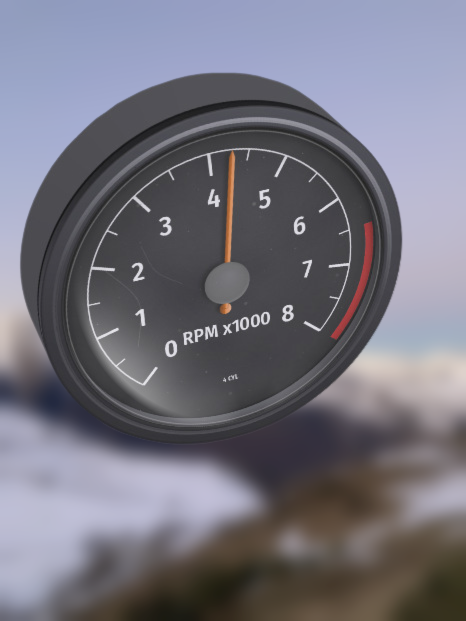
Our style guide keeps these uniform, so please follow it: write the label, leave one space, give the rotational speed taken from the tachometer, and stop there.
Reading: 4250 rpm
